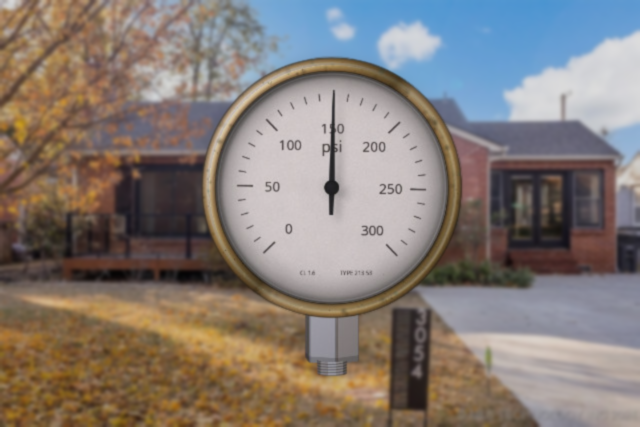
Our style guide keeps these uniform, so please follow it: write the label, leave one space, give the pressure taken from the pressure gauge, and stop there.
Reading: 150 psi
